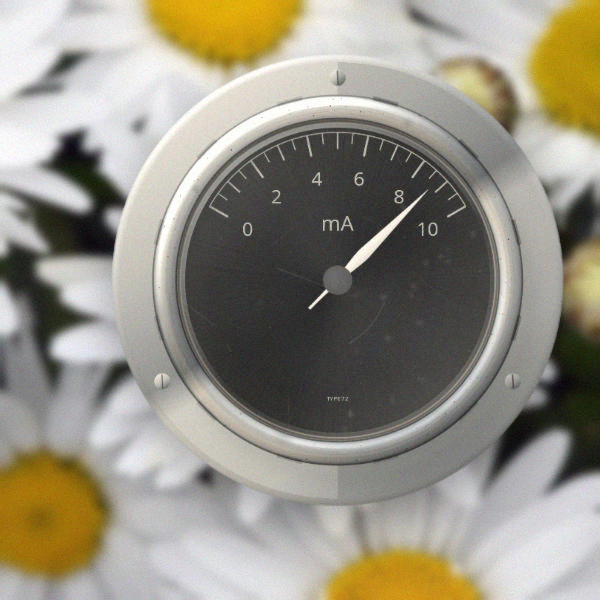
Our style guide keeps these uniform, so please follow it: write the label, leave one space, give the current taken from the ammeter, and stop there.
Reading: 8.75 mA
